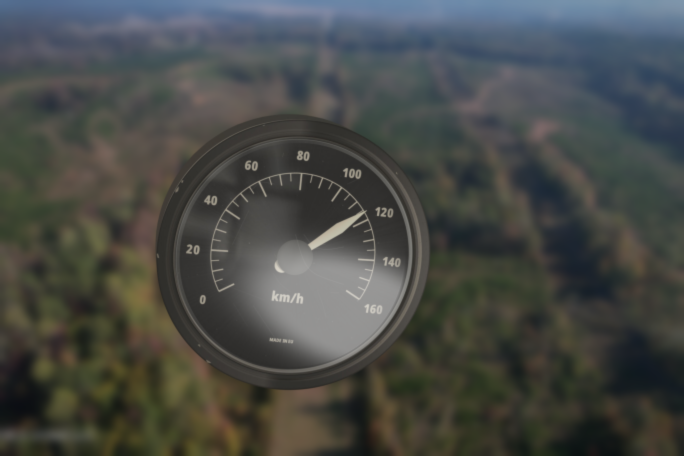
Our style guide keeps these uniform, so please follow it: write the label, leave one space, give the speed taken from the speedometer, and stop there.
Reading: 115 km/h
